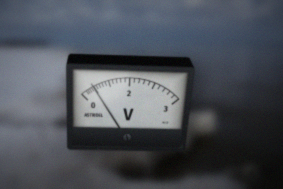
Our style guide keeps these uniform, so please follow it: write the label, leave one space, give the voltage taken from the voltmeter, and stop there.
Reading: 1 V
